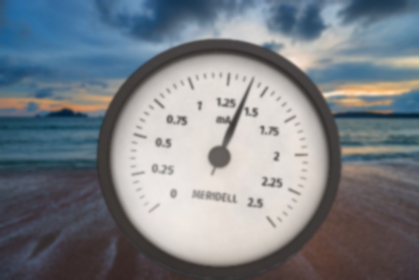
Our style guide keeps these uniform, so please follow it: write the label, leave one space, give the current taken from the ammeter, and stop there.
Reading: 1.4 mA
